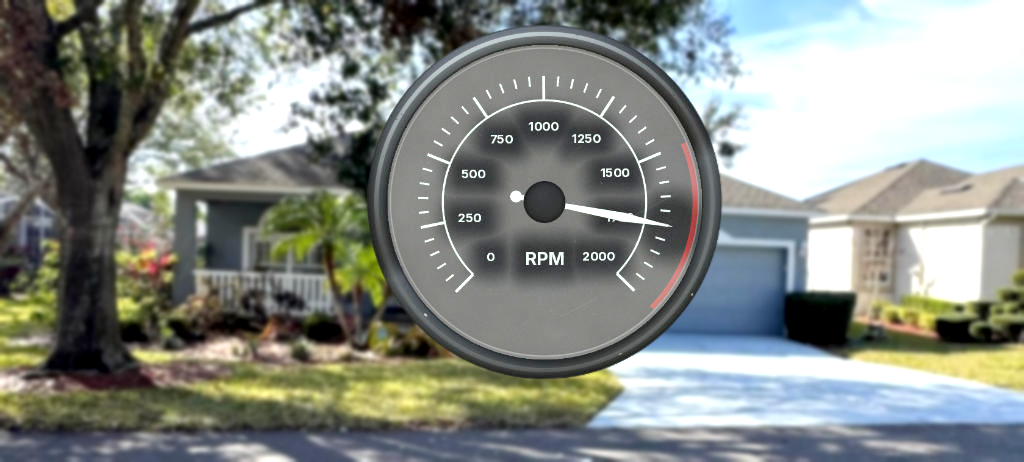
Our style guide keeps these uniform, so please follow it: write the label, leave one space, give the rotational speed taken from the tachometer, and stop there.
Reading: 1750 rpm
